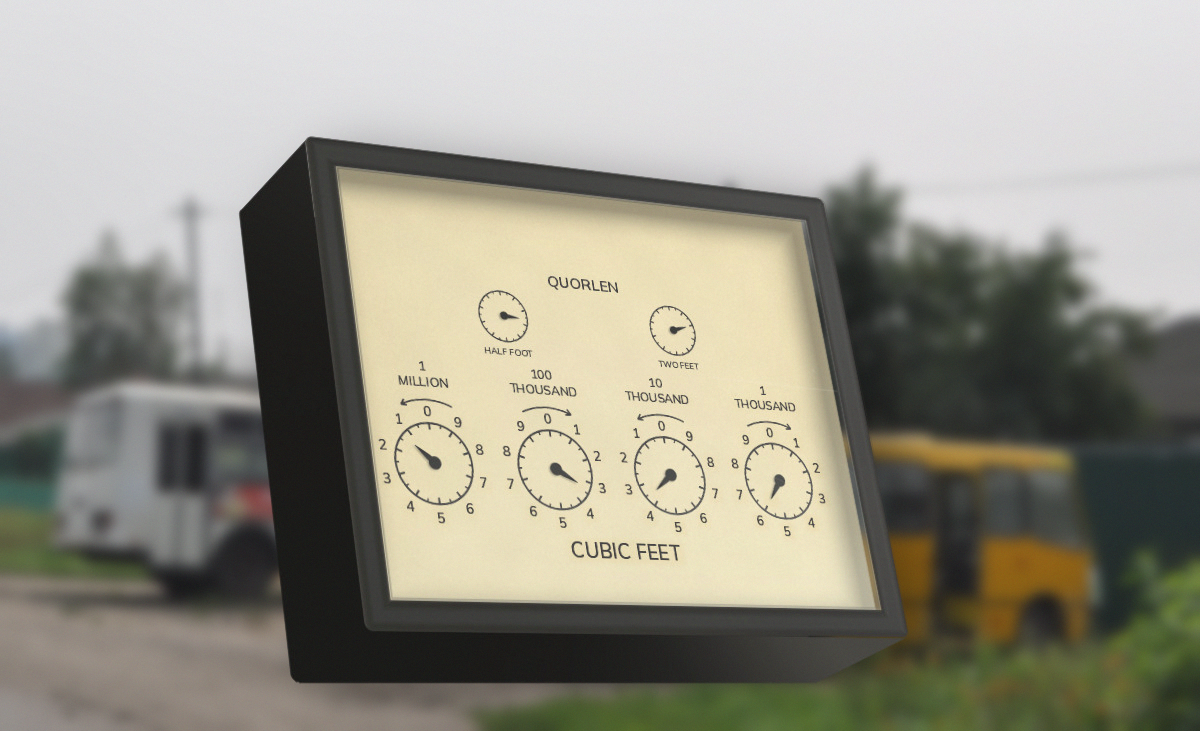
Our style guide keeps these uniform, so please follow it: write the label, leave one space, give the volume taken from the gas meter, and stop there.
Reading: 133600 ft³
